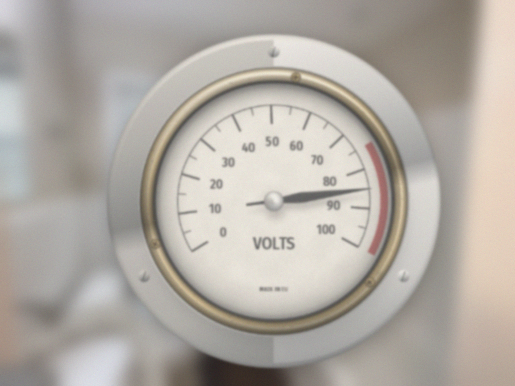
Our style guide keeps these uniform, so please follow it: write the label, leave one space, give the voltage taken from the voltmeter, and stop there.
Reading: 85 V
